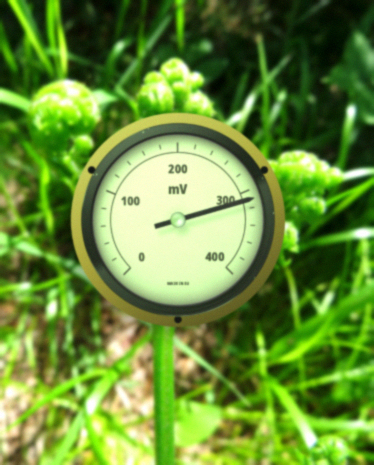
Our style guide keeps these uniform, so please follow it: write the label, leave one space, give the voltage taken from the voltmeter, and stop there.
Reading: 310 mV
